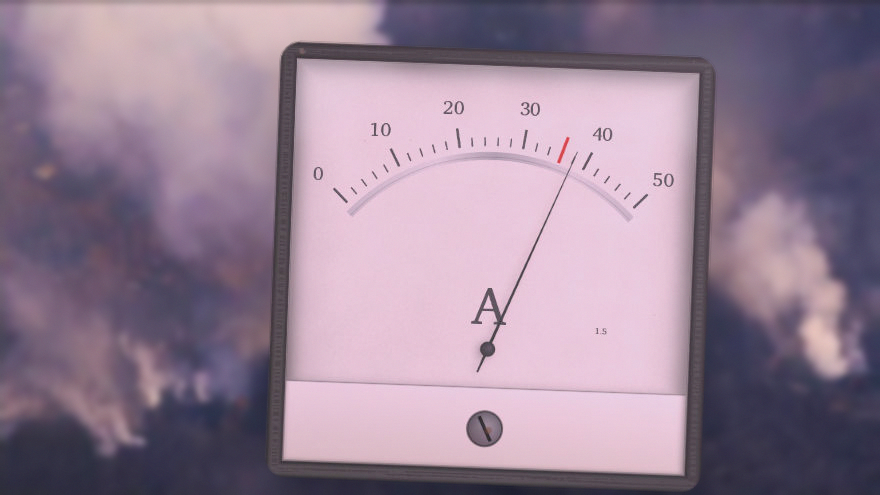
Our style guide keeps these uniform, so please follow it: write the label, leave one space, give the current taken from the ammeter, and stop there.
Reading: 38 A
